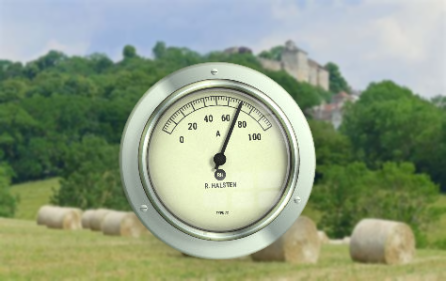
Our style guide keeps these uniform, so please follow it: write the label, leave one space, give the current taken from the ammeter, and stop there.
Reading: 70 A
